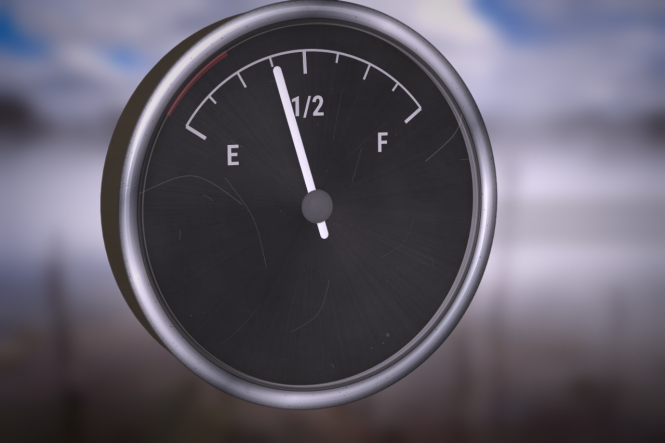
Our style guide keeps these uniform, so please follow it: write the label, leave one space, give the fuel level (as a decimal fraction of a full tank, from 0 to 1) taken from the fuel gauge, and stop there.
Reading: 0.375
